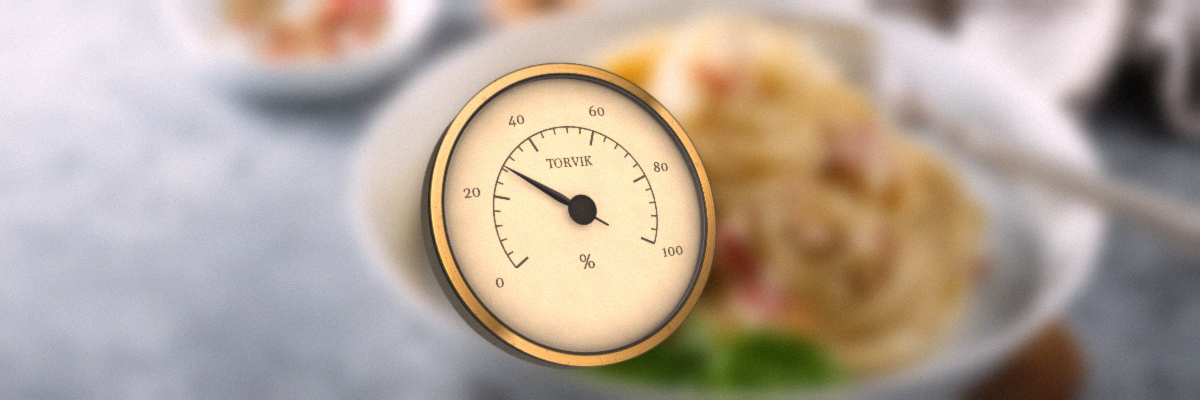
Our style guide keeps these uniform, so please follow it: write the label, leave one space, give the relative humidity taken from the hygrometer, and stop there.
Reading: 28 %
